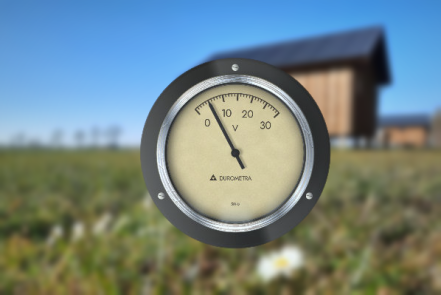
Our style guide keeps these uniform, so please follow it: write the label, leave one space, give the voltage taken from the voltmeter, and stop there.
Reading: 5 V
